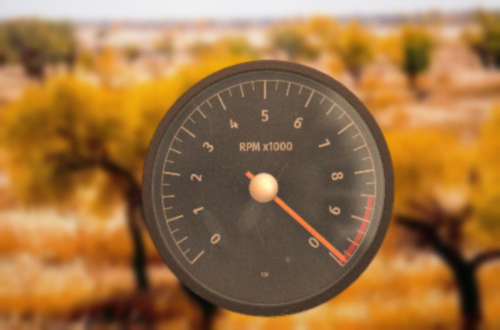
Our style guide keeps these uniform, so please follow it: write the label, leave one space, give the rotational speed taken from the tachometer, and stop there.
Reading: 9875 rpm
